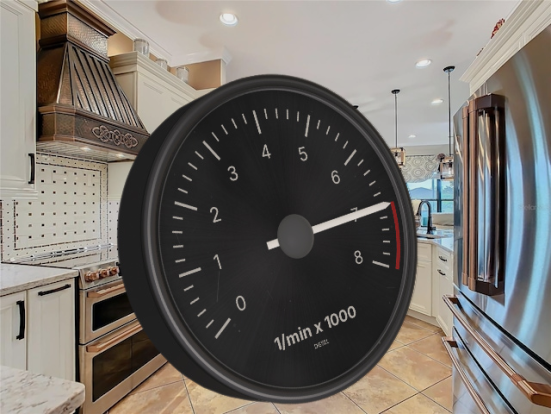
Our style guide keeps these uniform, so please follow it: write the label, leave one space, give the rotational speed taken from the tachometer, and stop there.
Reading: 7000 rpm
